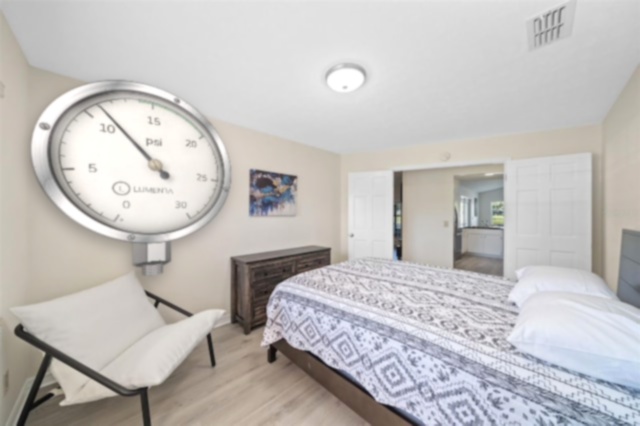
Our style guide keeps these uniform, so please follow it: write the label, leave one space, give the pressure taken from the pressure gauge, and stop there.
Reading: 11 psi
